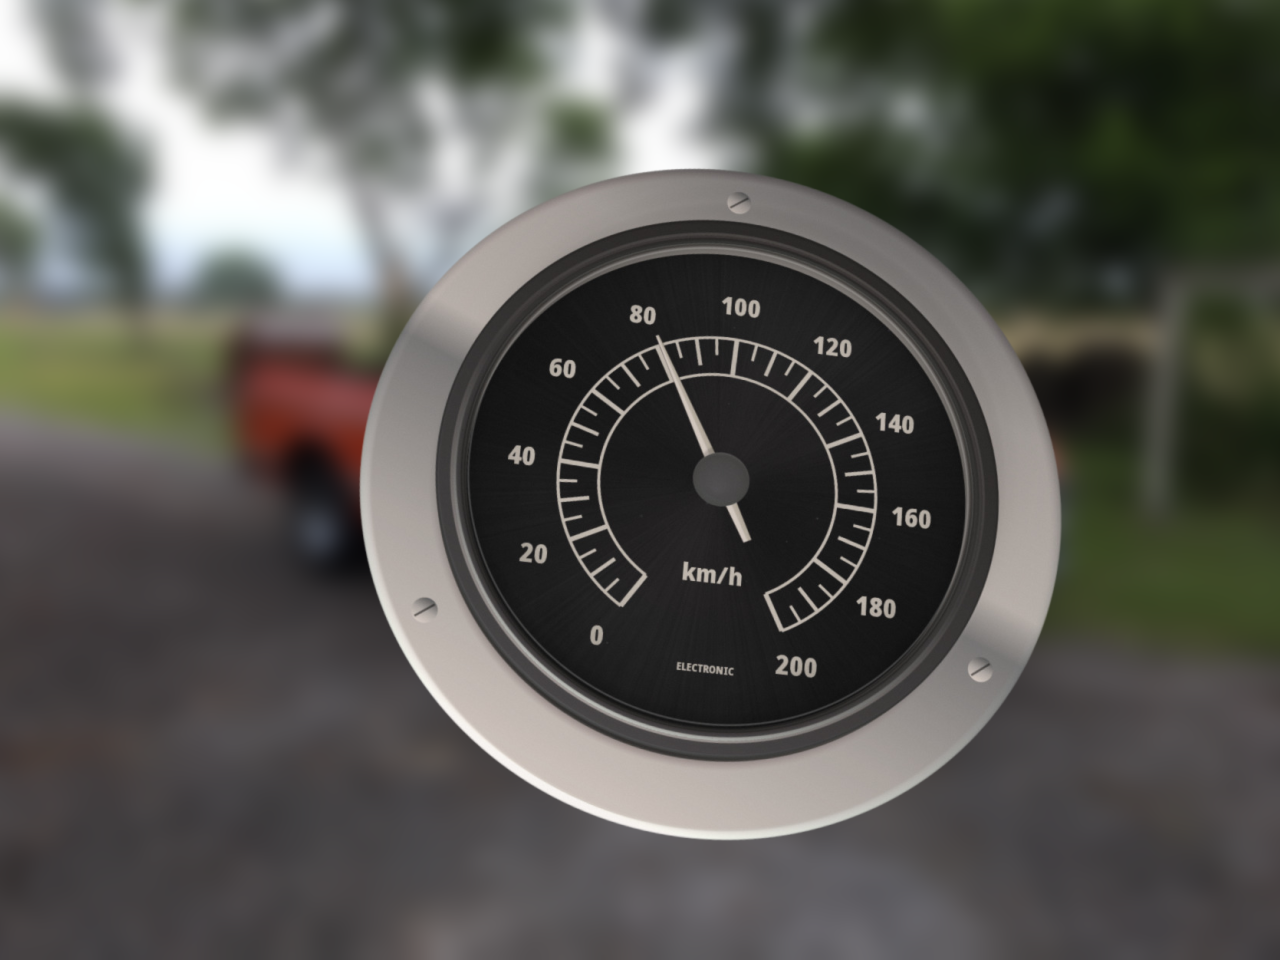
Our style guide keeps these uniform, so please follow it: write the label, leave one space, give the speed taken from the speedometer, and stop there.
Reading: 80 km/h
